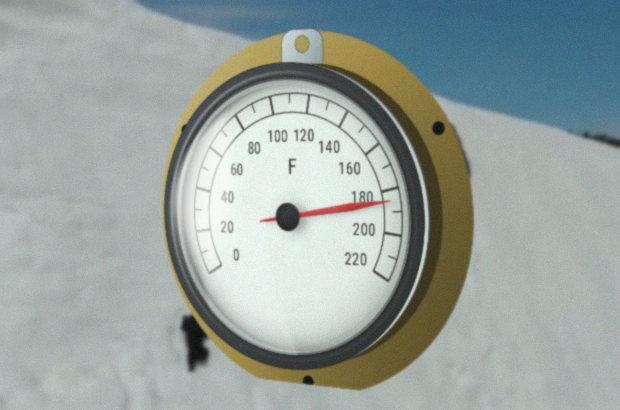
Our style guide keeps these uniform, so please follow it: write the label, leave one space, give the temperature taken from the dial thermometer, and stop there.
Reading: 185 °F
